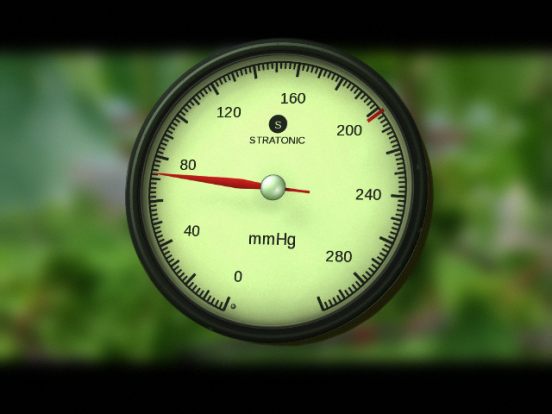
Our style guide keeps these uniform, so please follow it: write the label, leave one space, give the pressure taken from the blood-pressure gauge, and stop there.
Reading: 72 mmHg
